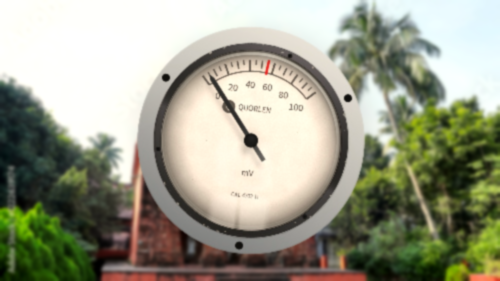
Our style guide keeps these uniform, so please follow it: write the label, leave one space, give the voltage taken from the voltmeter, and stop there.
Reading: 5 mV
